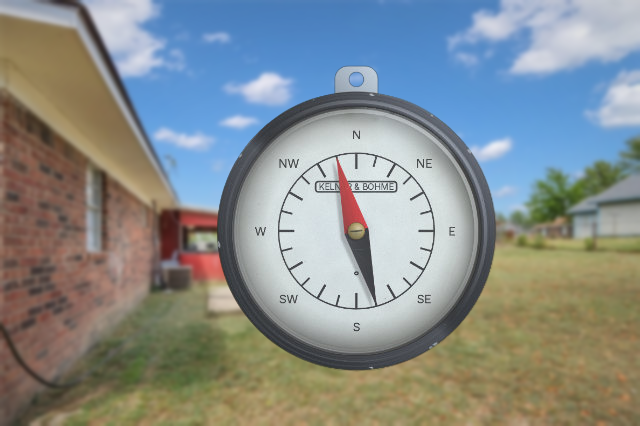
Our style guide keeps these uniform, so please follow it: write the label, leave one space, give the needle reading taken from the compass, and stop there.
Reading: 345 °
